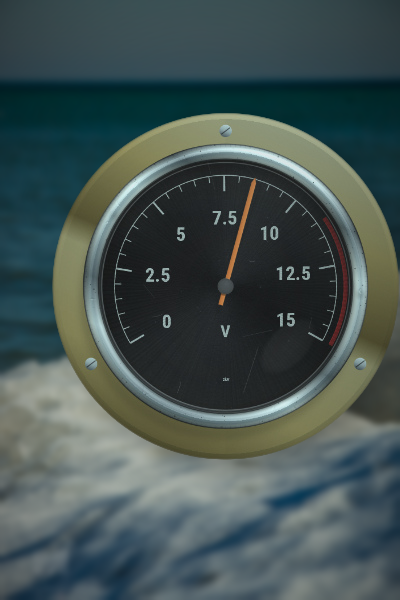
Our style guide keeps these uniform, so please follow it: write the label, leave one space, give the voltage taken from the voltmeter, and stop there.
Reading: 8.5 V
